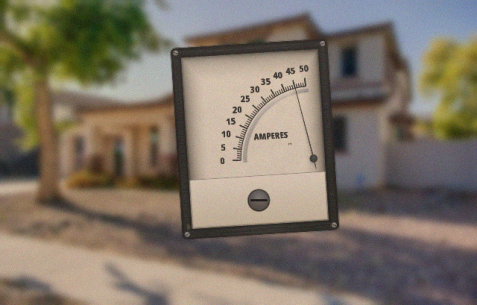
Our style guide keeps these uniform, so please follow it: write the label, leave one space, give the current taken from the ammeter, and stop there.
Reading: 45 A
